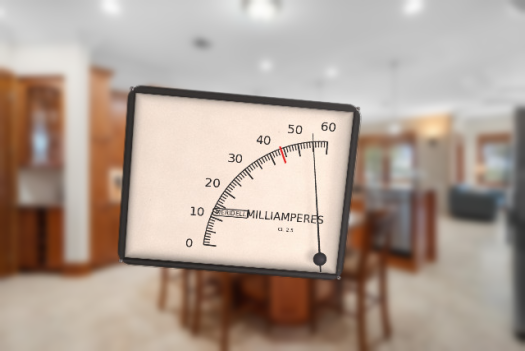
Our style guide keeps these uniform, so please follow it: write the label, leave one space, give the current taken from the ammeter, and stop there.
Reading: 55 mA
